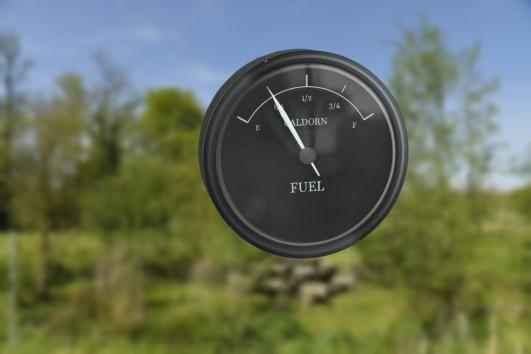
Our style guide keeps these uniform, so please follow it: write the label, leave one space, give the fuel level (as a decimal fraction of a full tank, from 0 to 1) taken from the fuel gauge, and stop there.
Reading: 0.25
